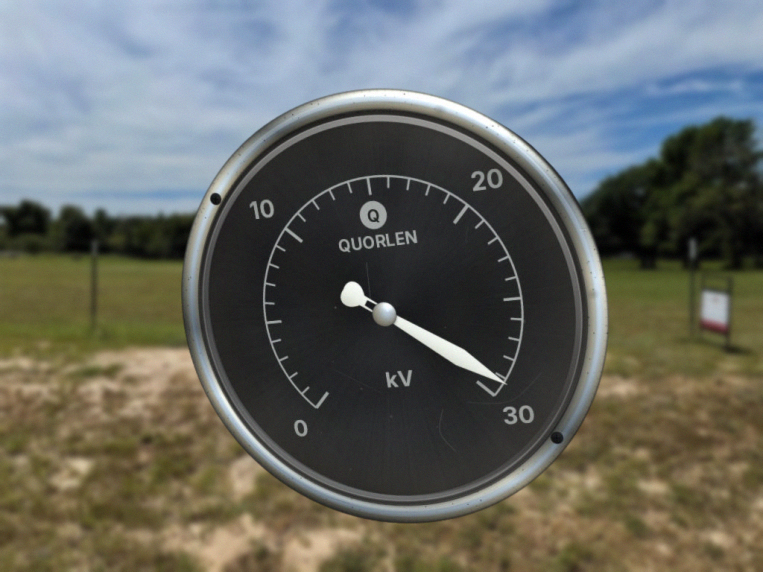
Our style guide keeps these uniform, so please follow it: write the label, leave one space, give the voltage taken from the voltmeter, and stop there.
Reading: 29 kV
